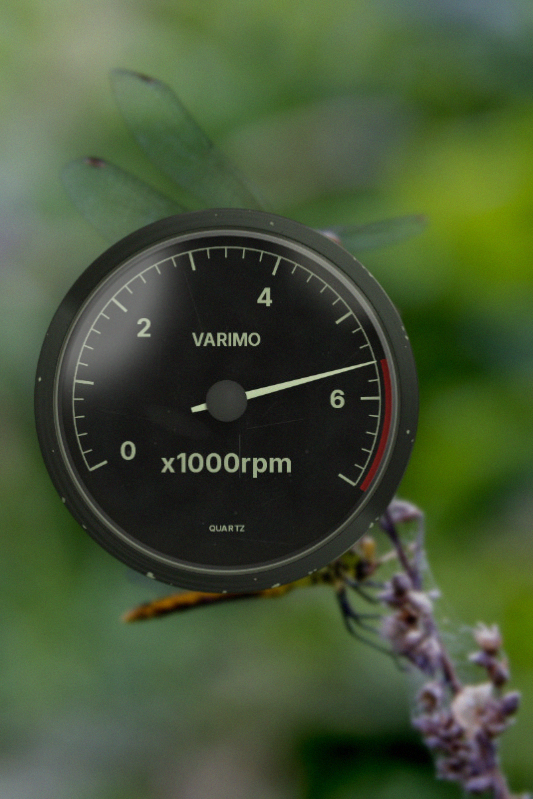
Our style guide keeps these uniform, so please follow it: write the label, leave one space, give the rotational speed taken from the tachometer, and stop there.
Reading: 5600 rpm
